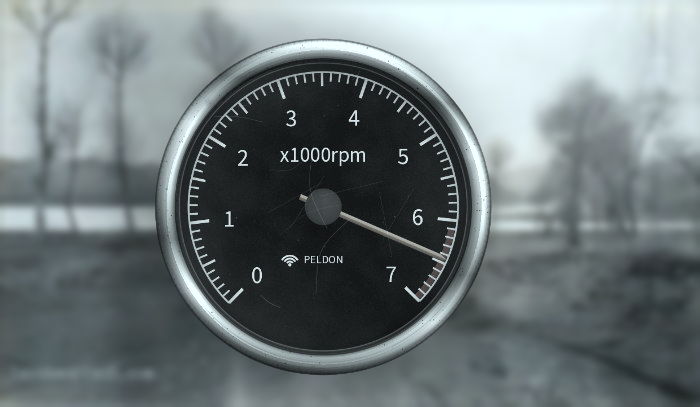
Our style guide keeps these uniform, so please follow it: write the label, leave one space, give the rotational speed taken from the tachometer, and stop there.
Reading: 6450 rpm
